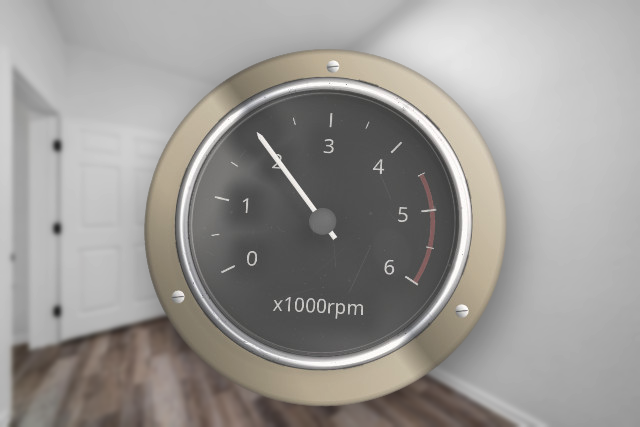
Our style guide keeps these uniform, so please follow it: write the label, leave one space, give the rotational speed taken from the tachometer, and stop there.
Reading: 2000 rpm
